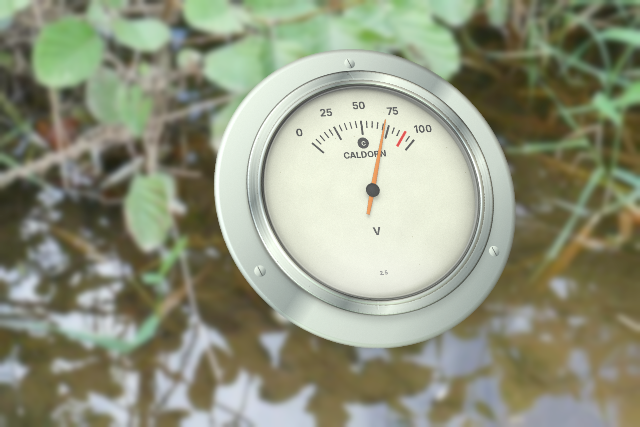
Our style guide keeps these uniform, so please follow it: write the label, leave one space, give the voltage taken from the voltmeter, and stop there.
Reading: 70 V
